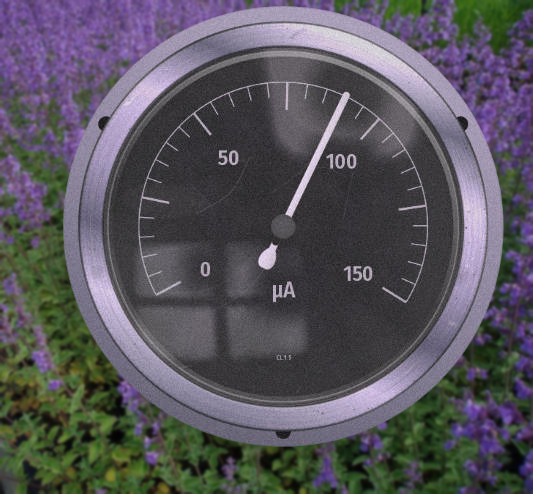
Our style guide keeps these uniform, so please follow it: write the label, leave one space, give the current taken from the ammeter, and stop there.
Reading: 90 µA
